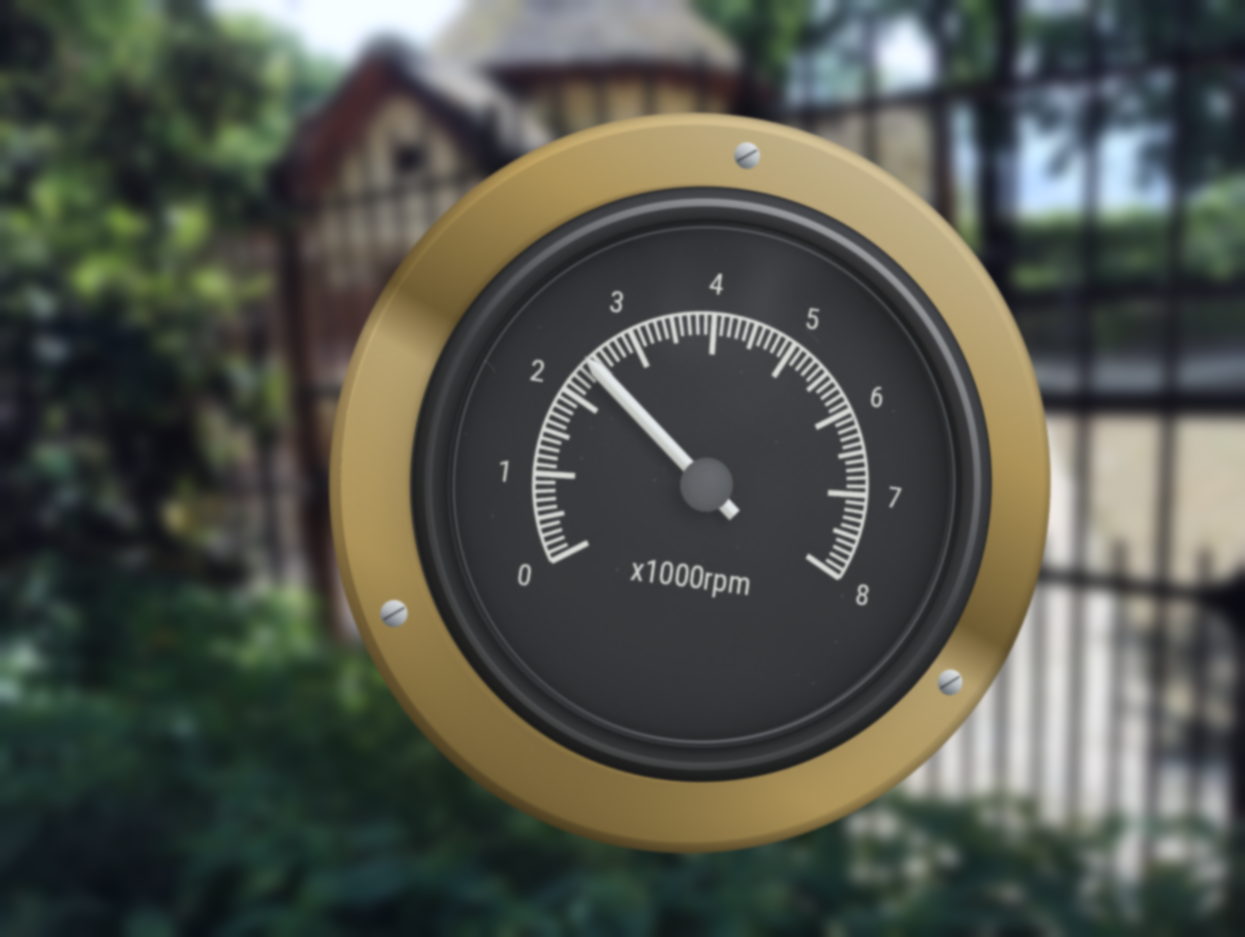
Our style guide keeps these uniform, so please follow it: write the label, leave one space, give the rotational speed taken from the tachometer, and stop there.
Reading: 2400 rpm
